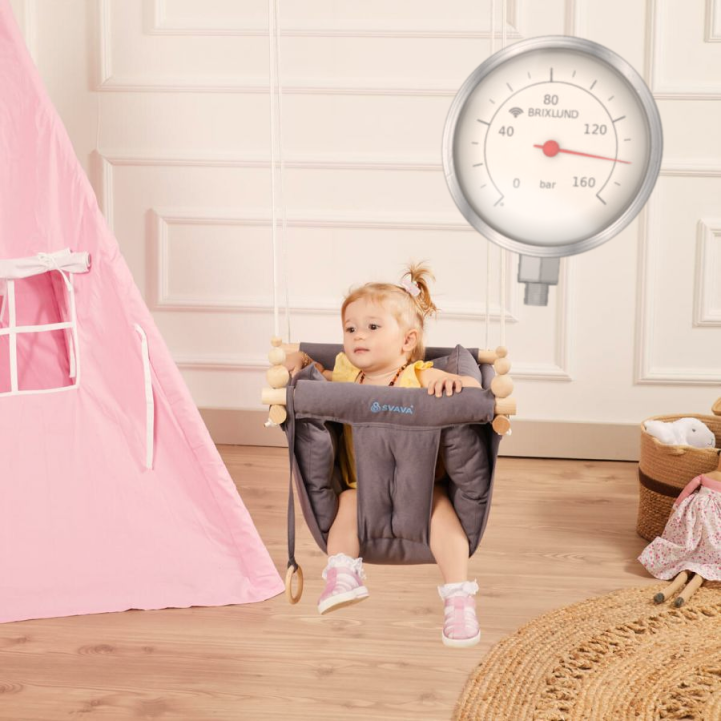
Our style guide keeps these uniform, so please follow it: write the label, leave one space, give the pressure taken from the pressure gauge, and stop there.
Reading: 140 bar
